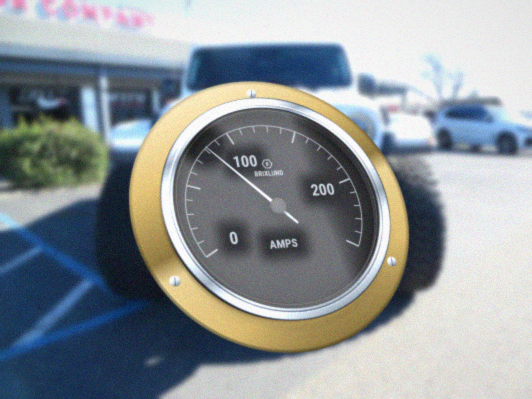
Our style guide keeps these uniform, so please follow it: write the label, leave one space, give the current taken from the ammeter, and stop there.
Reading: 80 A
